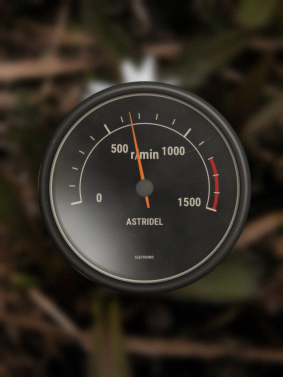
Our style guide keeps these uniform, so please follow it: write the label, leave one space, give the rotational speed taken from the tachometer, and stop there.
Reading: 650 rpm
